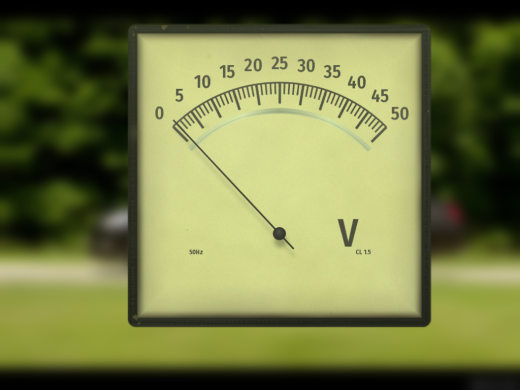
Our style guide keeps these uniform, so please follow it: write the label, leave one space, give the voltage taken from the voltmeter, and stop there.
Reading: 1 V
